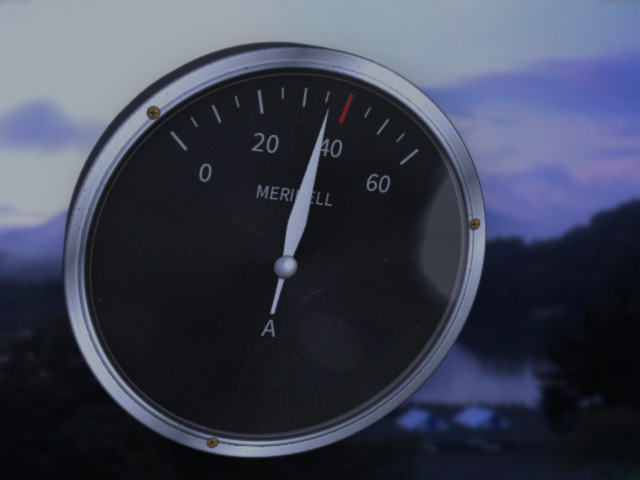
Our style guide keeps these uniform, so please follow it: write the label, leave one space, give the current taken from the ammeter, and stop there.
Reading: 35 A
